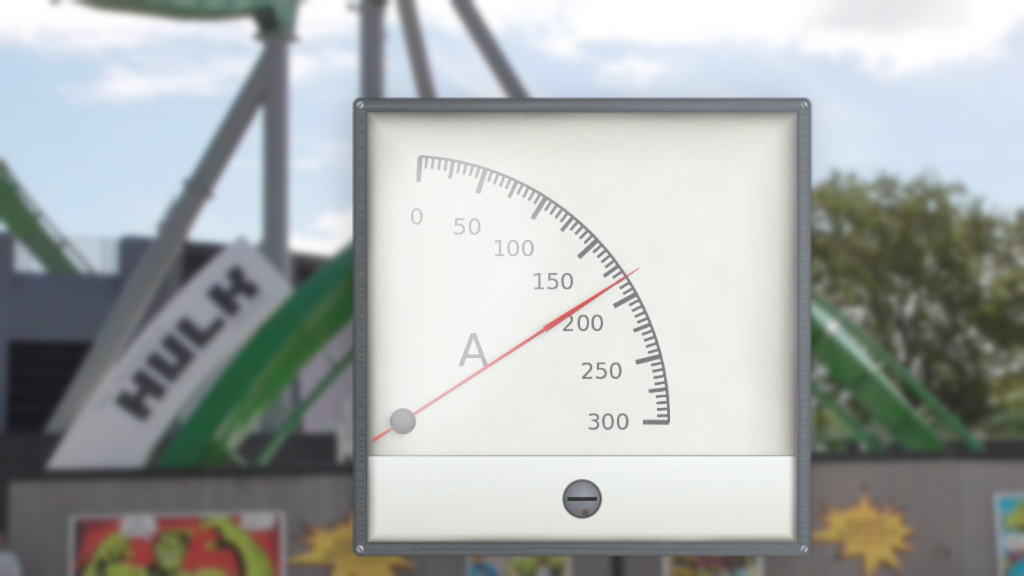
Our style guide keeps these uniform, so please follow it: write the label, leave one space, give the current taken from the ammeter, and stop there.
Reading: 185 A
